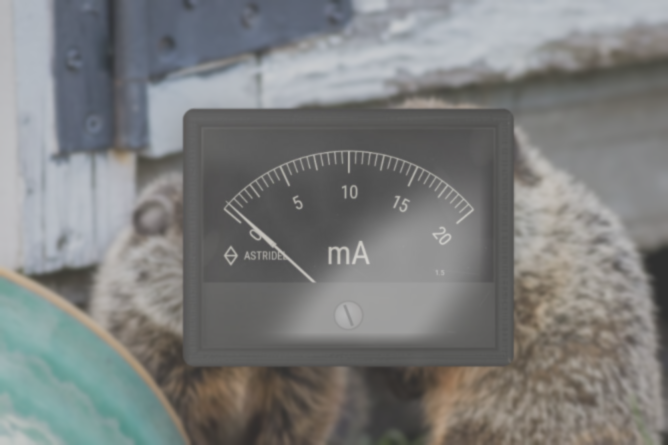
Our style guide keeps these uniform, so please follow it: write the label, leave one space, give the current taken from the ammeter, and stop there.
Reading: 0.5 mA
